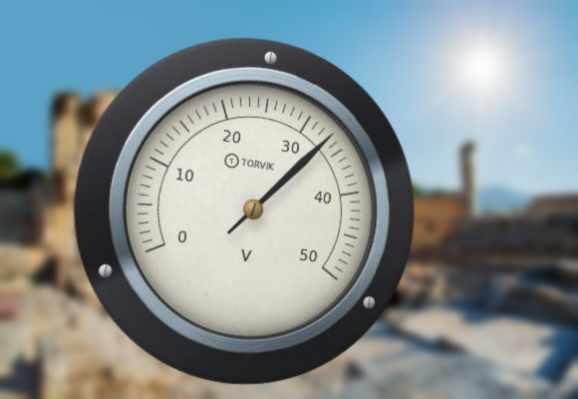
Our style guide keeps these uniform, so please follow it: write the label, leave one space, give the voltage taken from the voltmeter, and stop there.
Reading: 33 V
